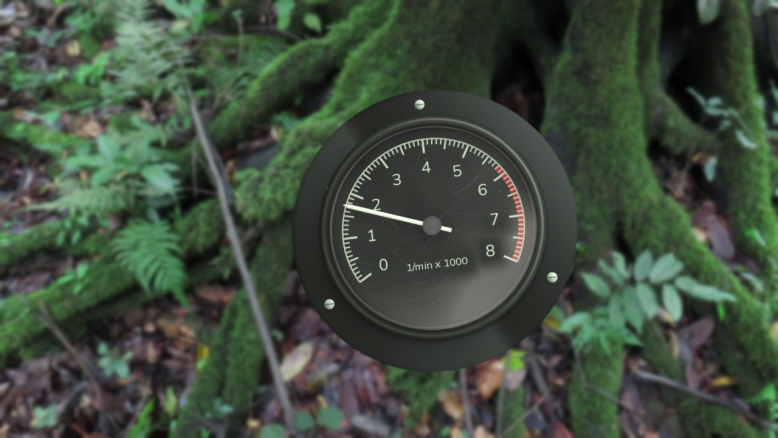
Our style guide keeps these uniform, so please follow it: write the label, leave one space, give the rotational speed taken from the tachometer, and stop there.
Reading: 1700 rpm
